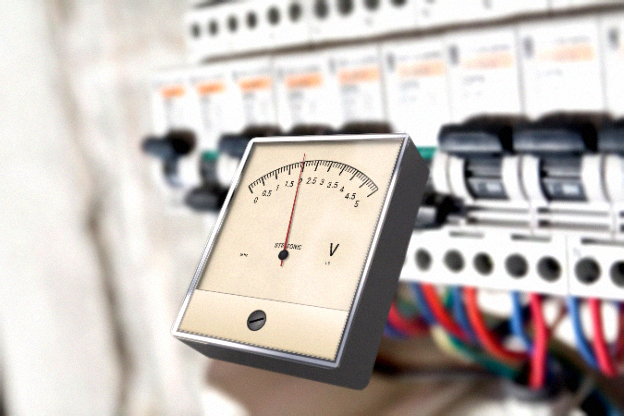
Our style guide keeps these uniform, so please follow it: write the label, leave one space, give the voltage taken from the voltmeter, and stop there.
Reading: 2 V
